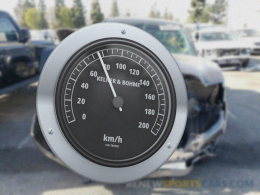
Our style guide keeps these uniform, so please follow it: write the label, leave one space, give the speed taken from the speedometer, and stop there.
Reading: 75 km/h
